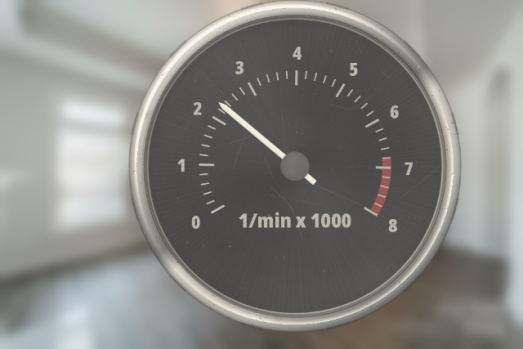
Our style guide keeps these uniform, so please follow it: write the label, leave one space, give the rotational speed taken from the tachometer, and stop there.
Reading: 2300 rpm
